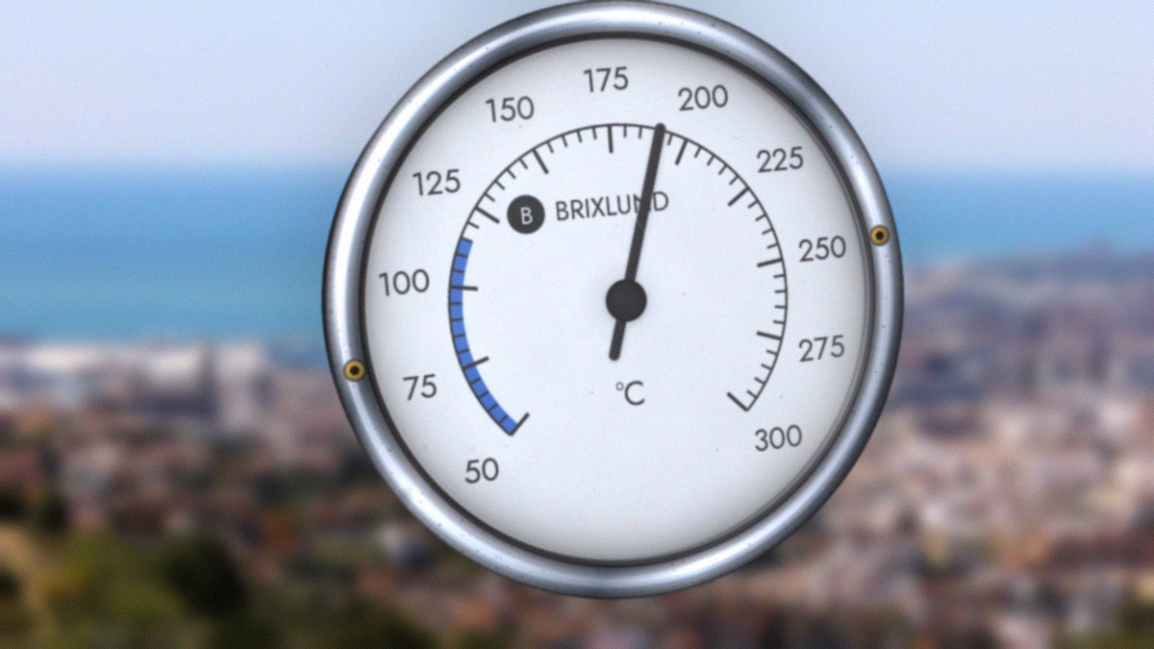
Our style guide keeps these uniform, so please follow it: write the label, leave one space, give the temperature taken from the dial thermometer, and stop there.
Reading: 190 °C
